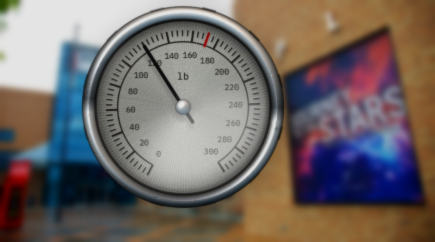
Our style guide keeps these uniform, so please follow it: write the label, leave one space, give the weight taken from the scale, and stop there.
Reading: 120 lb
